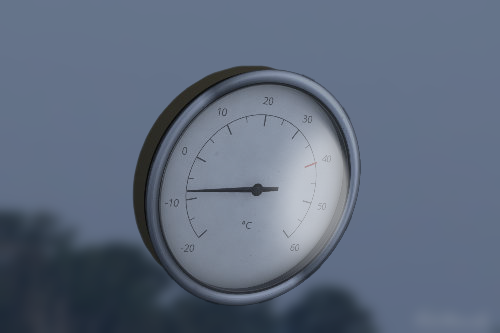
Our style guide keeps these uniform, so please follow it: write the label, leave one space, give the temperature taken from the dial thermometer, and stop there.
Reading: -7.5 °C
